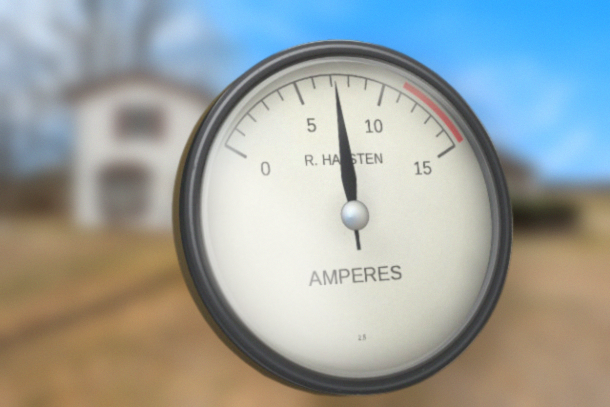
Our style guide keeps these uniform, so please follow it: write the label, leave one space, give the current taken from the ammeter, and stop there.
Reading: 7 A
